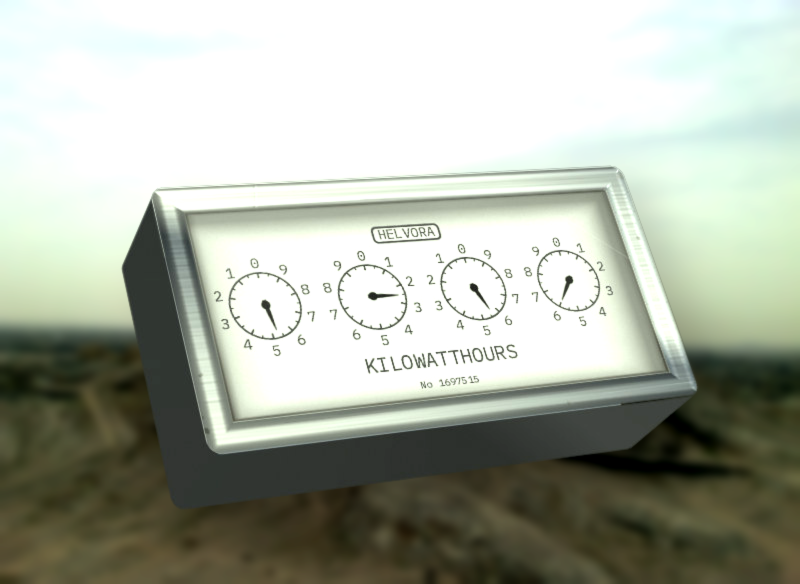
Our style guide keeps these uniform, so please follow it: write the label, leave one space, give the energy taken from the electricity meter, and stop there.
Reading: 5256 kWh
